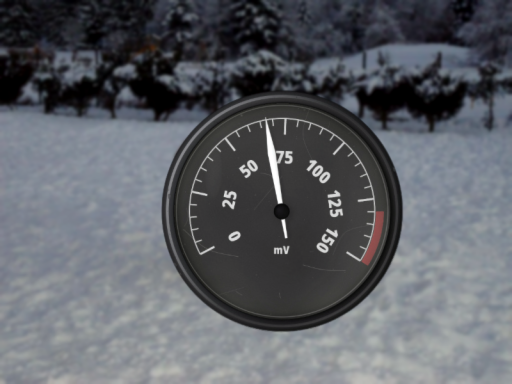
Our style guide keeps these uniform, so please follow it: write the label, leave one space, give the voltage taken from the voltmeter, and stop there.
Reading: 67.5 mV
